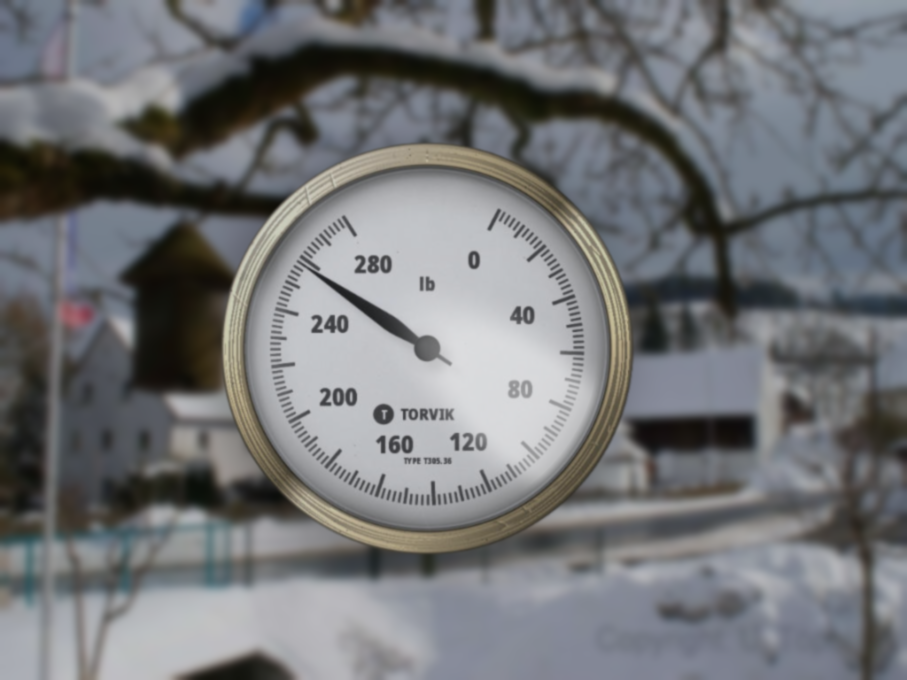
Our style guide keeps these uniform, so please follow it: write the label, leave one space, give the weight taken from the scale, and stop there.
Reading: 258 lb
